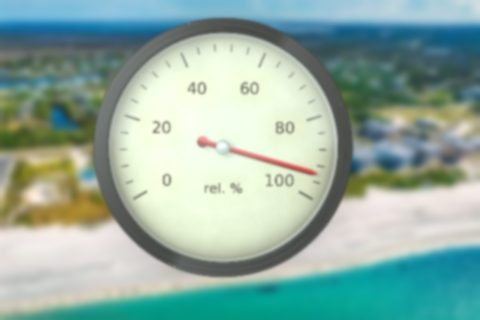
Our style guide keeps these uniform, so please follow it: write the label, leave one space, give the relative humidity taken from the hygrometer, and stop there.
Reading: 94 %
